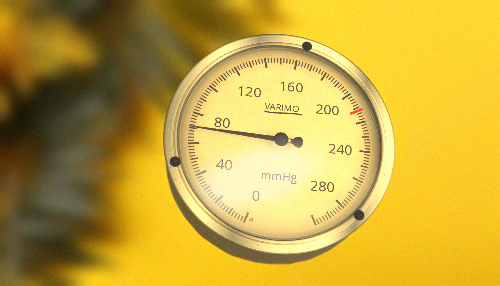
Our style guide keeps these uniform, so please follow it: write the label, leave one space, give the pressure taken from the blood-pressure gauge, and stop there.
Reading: 70 mmHg
